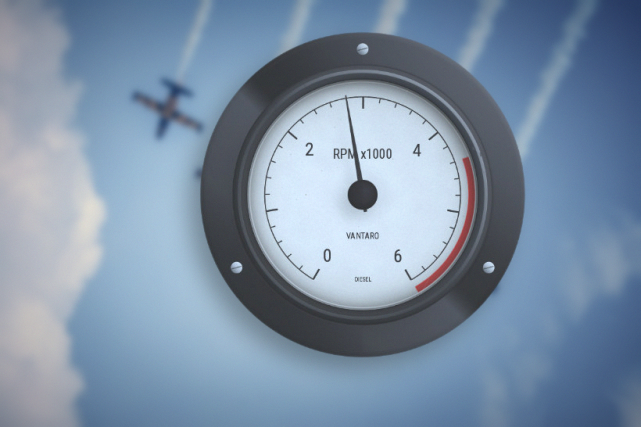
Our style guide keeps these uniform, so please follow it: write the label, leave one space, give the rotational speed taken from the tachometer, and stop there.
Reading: 2800 rpm
